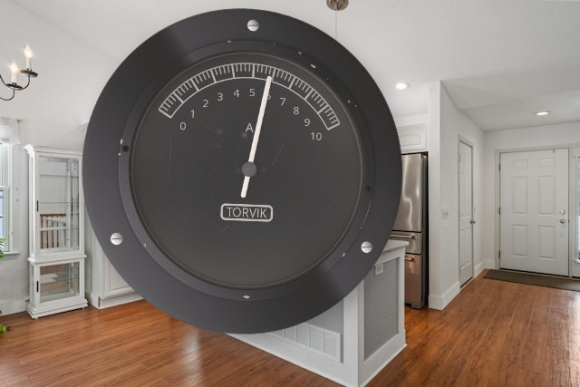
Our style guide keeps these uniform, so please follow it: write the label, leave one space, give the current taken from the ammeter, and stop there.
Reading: 5.8 A
